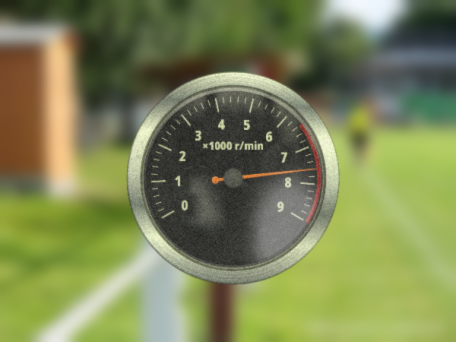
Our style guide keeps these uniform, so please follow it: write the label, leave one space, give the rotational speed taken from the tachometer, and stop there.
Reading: 7600 rpm
